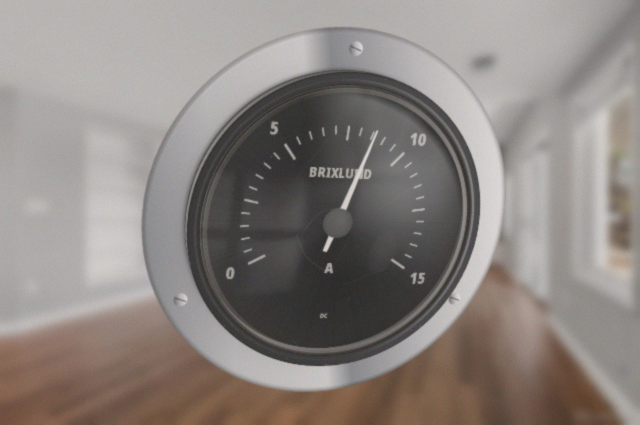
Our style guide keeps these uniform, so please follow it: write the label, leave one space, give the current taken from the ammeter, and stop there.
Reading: 8.5 A
